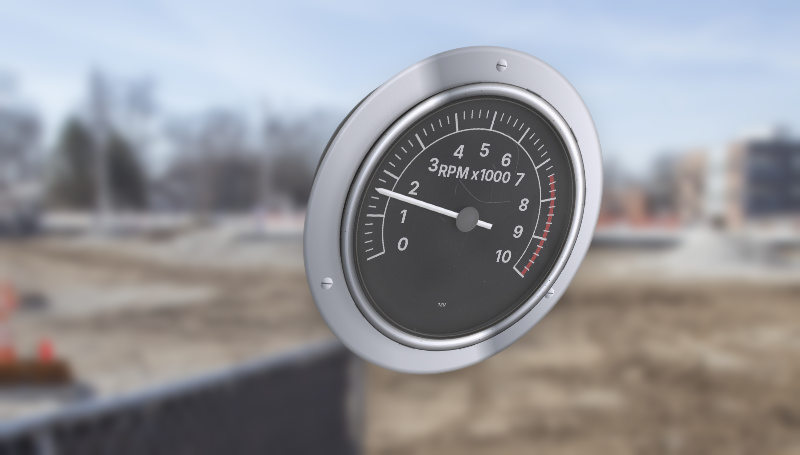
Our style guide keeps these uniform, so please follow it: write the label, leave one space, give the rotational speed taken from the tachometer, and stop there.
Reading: 1600 rpm
